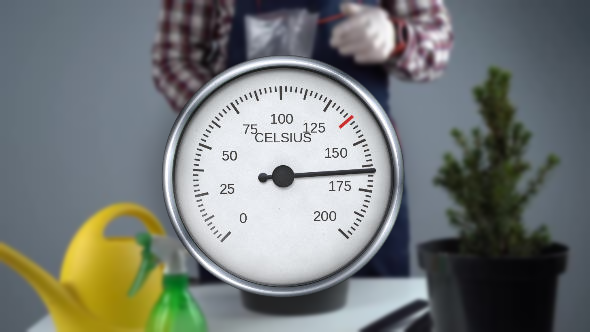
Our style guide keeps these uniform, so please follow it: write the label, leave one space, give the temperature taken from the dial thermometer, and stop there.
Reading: 165 °C
